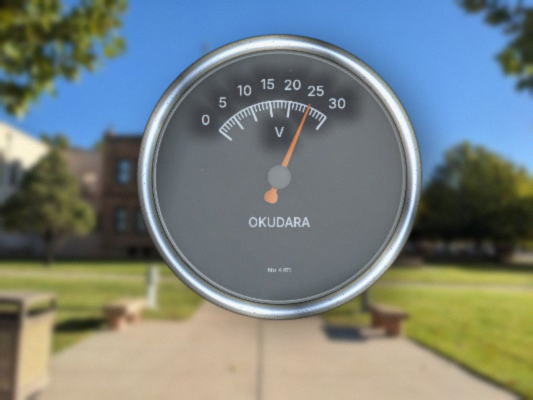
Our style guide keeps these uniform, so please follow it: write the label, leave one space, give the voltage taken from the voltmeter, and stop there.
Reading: 25 V
